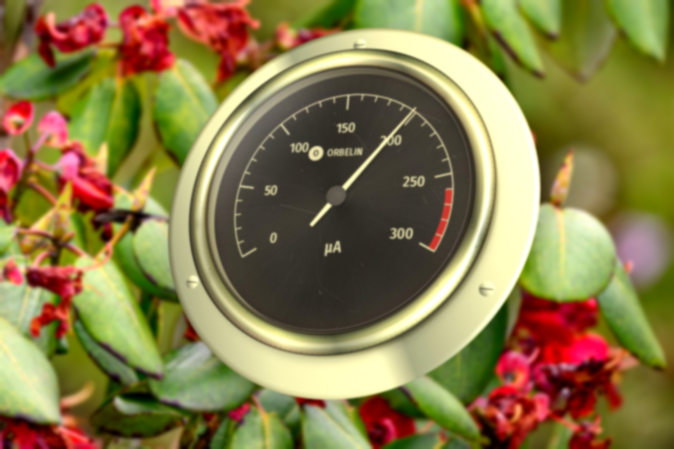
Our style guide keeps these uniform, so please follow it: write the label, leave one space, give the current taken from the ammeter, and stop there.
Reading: 200 µA
